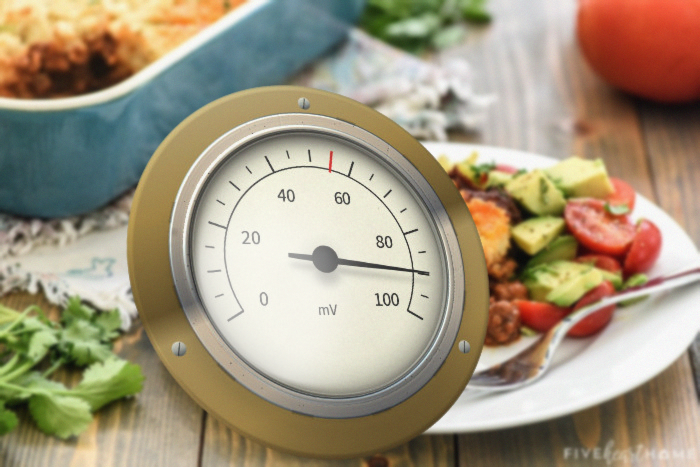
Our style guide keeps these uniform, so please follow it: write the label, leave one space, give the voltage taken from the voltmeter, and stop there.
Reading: 90 mV
